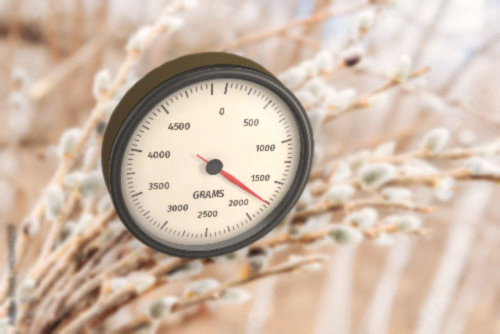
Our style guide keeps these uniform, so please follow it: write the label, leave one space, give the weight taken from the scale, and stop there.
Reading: 1750 g
